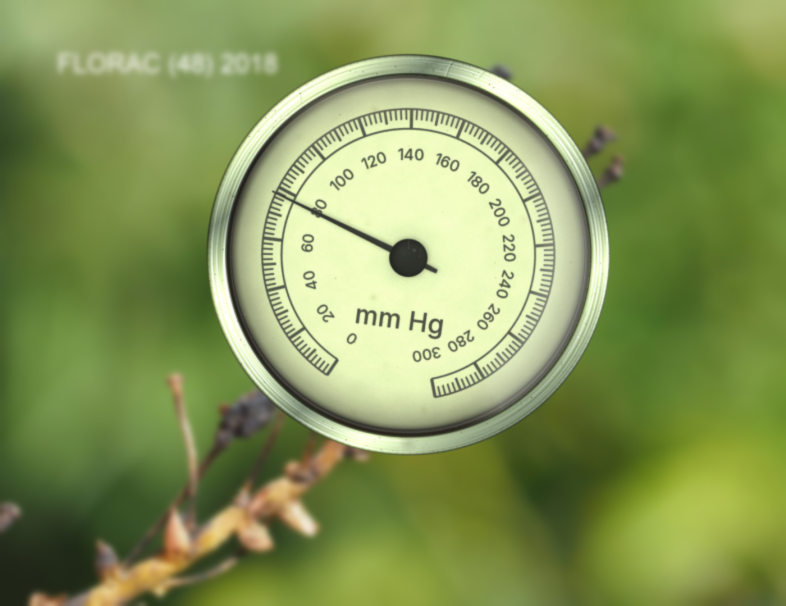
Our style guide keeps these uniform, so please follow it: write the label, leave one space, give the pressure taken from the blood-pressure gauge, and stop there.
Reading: 78 mmHg
